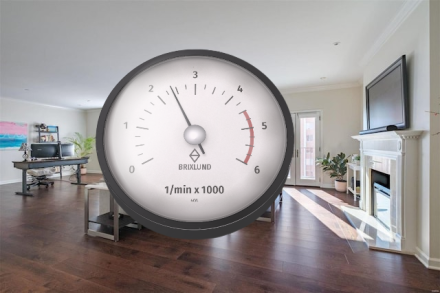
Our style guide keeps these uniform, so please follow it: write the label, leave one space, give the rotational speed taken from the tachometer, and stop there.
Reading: 2375 rpm
